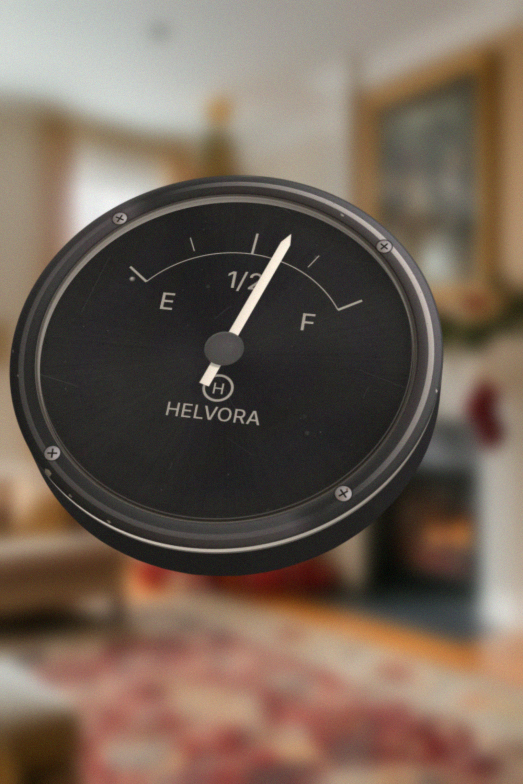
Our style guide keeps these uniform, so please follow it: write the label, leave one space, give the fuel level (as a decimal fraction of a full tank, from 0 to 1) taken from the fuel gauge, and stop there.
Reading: 0.625
